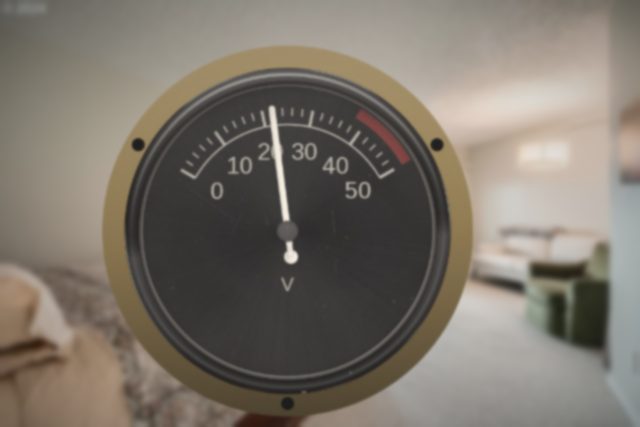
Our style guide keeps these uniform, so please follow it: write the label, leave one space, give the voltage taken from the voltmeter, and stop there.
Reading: 22 V
